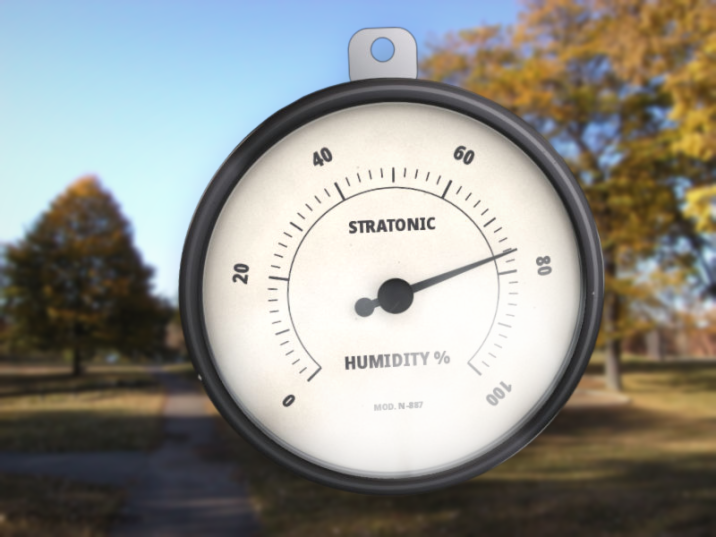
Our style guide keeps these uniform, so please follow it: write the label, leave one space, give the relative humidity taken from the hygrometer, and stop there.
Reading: 76 %
